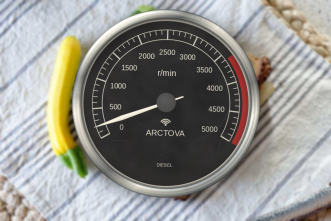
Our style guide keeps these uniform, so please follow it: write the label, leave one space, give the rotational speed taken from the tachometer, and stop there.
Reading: 200 rpm
